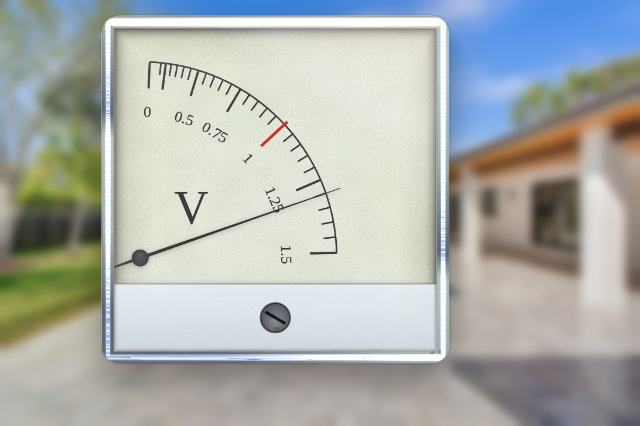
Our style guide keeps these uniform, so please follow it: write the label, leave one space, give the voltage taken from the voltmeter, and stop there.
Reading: 1.3 V
